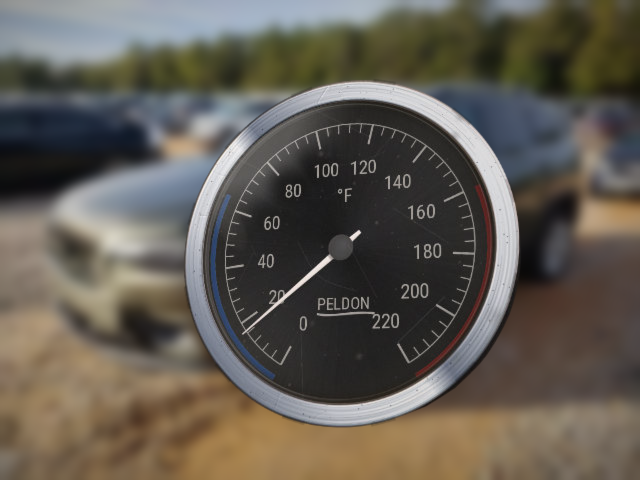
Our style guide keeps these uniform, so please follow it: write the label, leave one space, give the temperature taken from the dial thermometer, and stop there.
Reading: 16 °F
